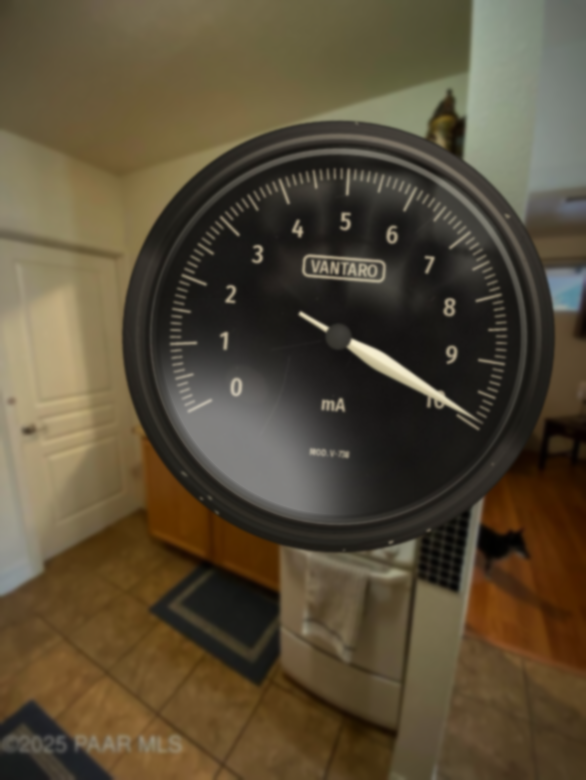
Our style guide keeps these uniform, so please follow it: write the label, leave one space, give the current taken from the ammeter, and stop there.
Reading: 9.9 mA
